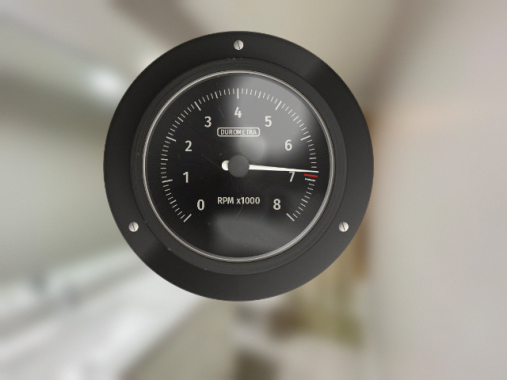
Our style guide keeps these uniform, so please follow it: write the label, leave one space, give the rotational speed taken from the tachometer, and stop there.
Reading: 6800 rpm
